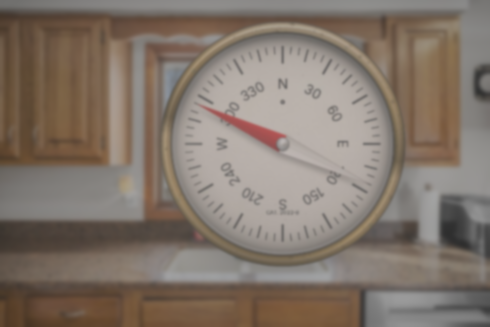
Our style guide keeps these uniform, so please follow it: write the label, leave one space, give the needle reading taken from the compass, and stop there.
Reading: 295 °
